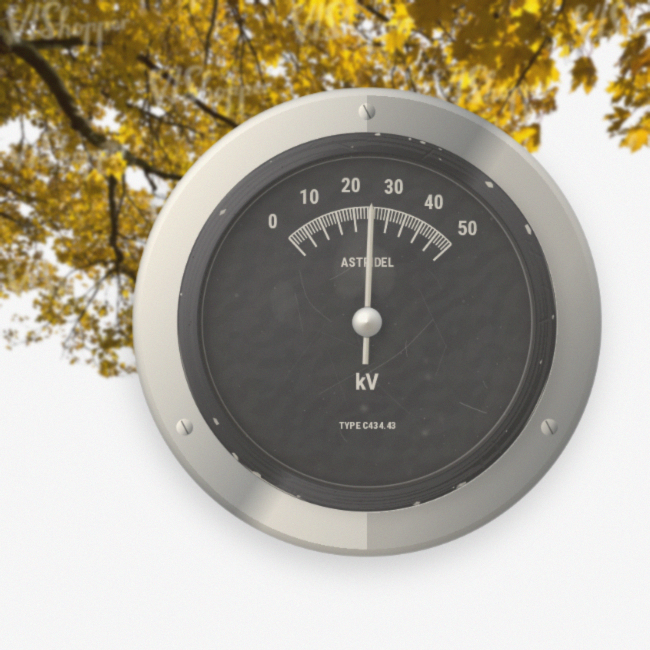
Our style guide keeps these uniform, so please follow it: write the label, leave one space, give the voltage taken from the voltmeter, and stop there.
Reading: 25 kV
